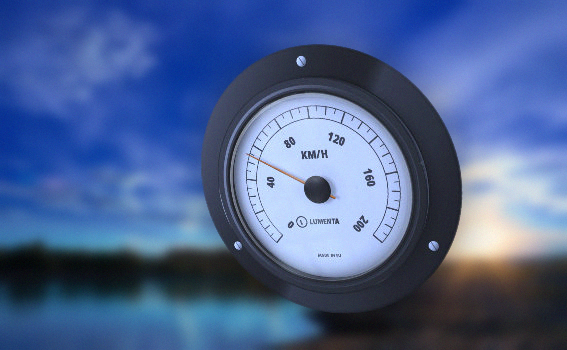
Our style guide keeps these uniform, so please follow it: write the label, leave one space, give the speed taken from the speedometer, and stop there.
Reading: 55 km/h
